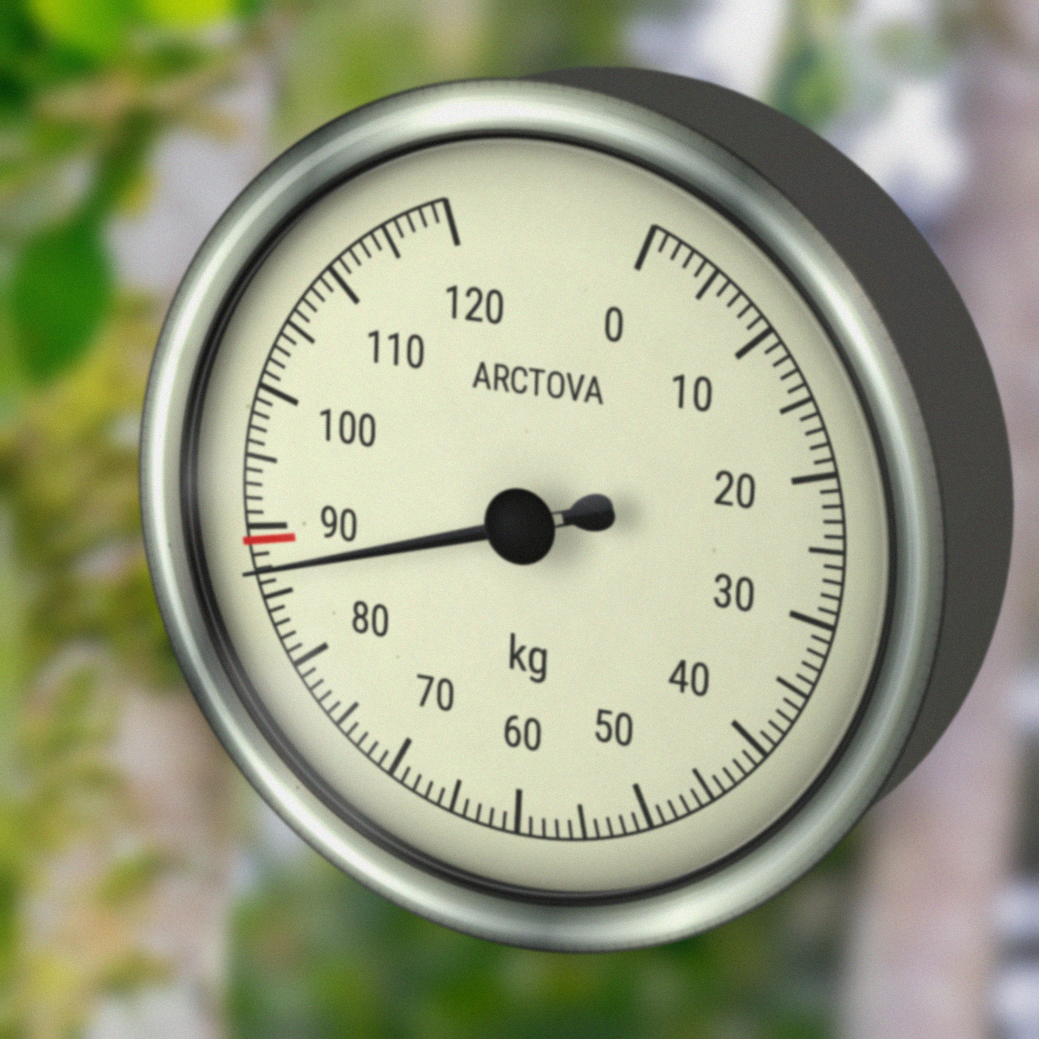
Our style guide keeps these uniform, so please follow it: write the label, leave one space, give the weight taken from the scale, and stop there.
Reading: 87 kg
